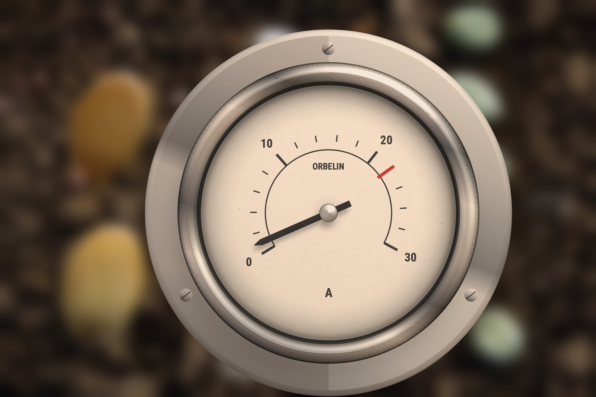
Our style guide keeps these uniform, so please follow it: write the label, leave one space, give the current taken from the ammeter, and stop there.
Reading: 1 A
